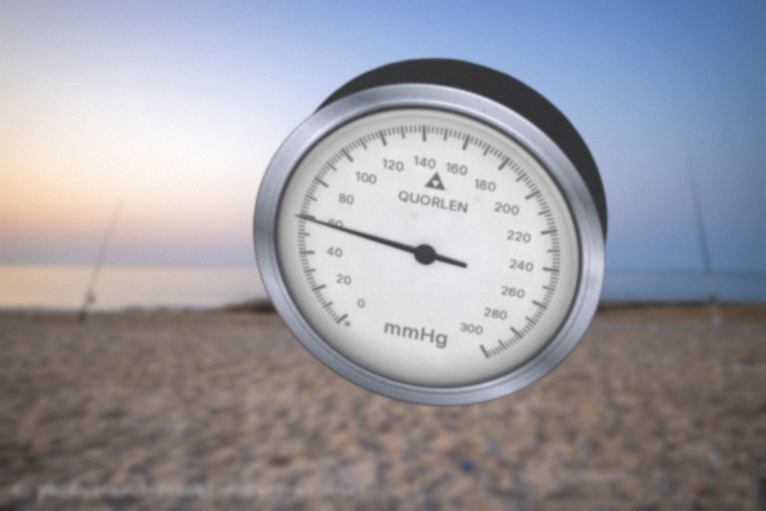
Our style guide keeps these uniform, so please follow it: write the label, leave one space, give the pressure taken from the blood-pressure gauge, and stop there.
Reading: 60 mmHg
